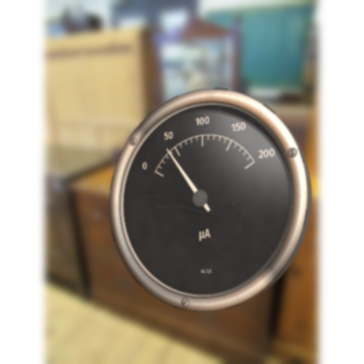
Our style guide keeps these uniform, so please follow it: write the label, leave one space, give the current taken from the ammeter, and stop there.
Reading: 40 µA
